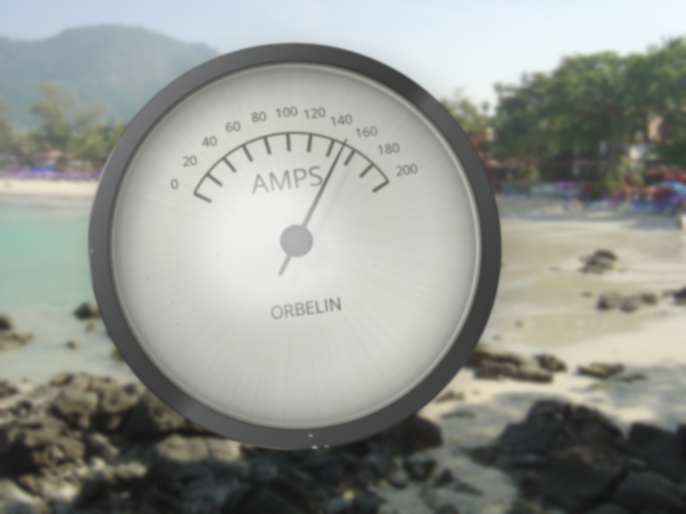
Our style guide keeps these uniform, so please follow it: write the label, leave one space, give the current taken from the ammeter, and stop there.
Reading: 150 A
